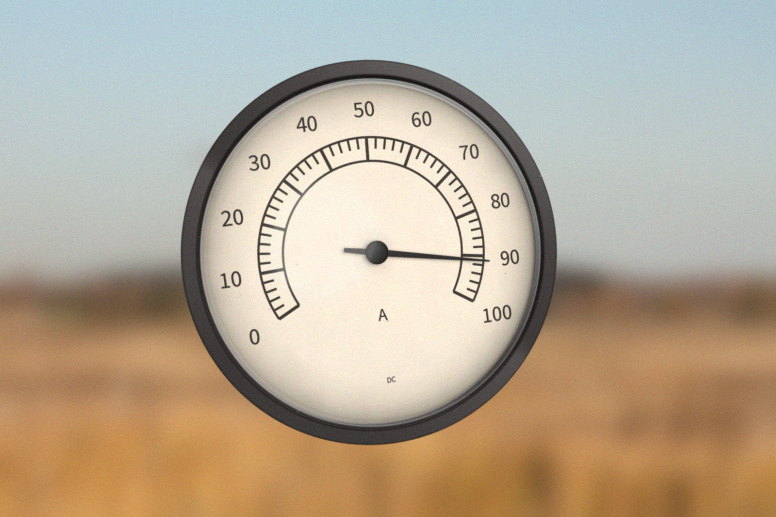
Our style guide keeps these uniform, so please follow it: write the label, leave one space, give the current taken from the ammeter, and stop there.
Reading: 91 A
